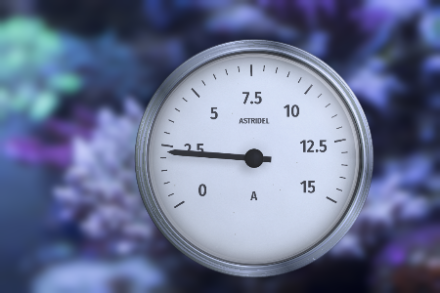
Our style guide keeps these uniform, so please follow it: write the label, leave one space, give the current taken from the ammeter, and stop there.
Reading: 2.25 A
